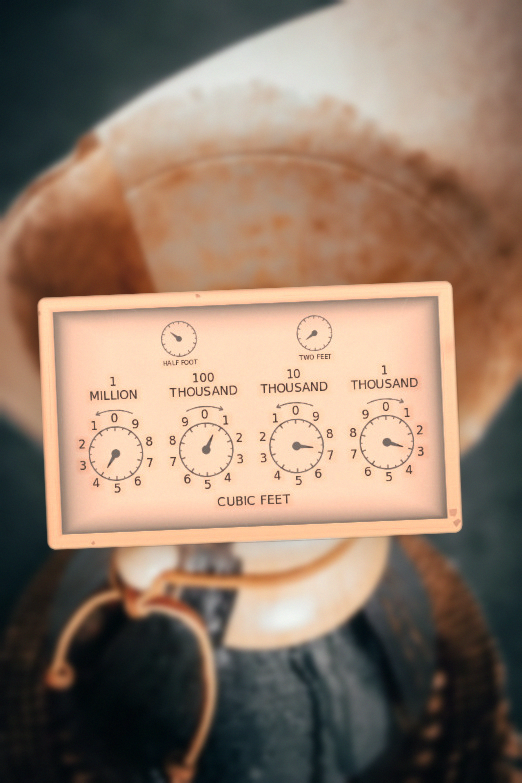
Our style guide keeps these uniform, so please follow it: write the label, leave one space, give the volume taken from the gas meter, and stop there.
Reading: 407300 ft³
